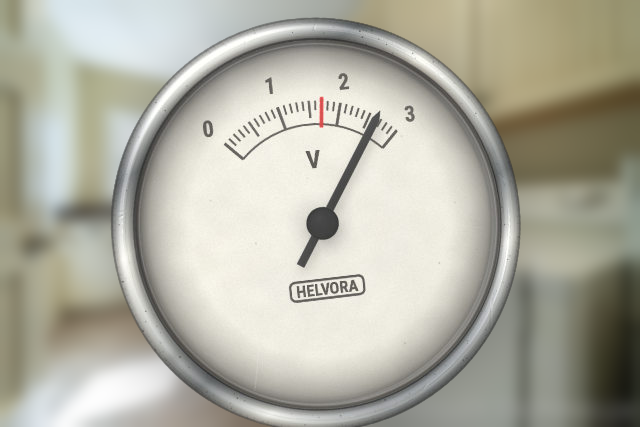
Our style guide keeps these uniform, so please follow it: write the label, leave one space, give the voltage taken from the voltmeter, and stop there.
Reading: 2.6 V
